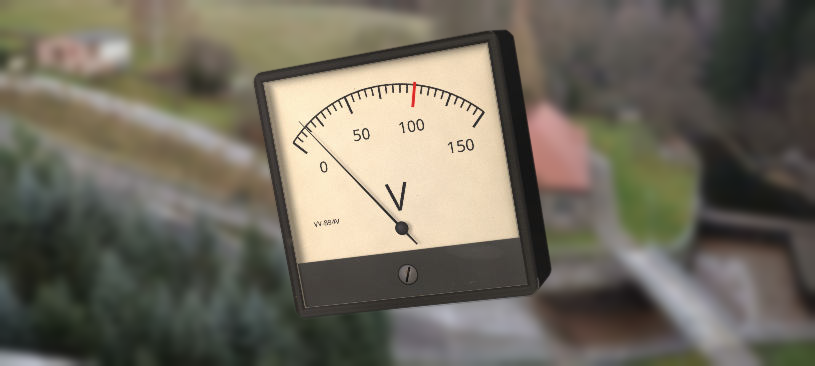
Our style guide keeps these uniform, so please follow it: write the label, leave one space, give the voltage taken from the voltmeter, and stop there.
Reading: 15 V
